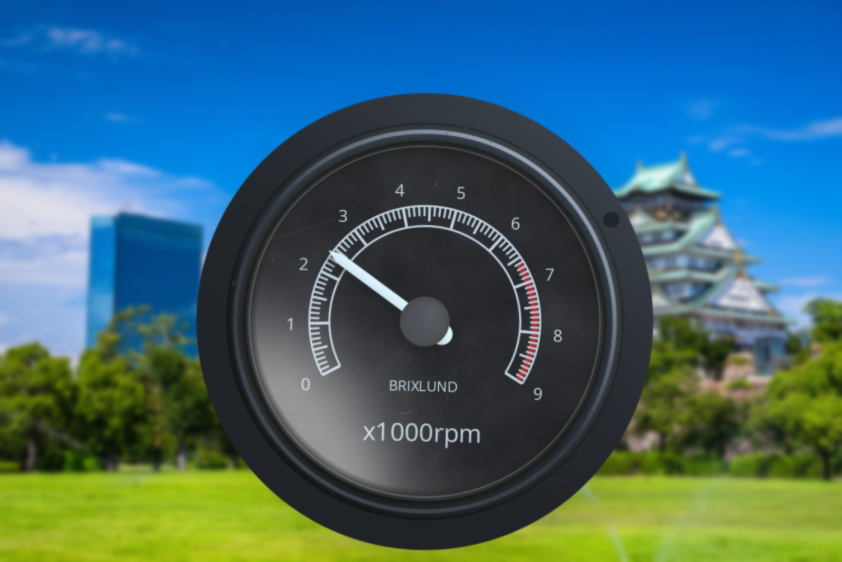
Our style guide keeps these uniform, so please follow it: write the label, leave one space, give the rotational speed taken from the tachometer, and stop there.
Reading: 2400 rpm
